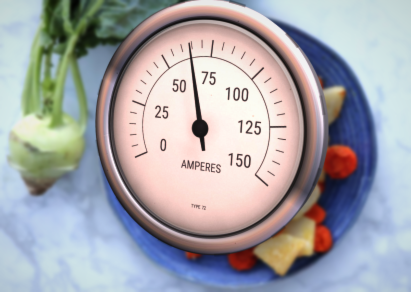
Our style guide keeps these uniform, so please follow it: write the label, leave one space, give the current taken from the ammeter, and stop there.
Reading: 65 A
